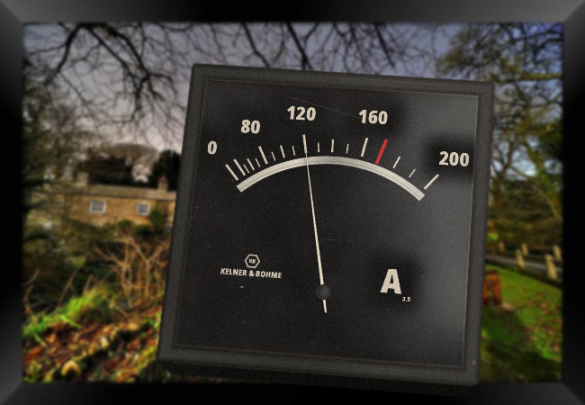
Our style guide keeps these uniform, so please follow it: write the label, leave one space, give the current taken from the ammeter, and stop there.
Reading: 120 A
